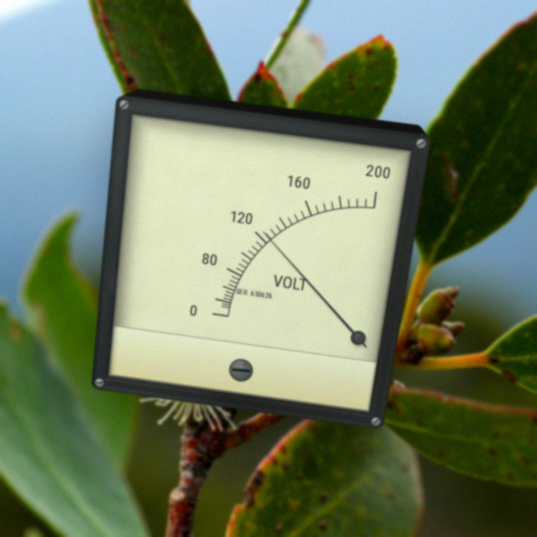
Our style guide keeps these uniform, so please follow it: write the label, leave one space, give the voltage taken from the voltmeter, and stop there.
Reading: 125 V
